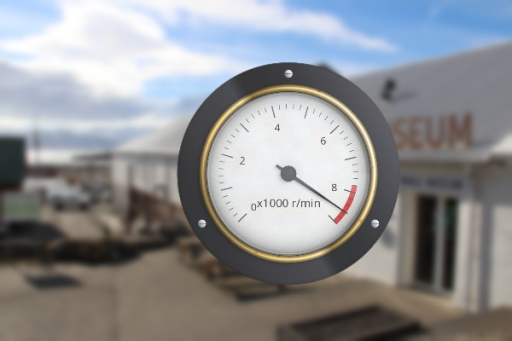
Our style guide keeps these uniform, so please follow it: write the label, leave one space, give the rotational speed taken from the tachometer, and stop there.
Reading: 8600 rpm
